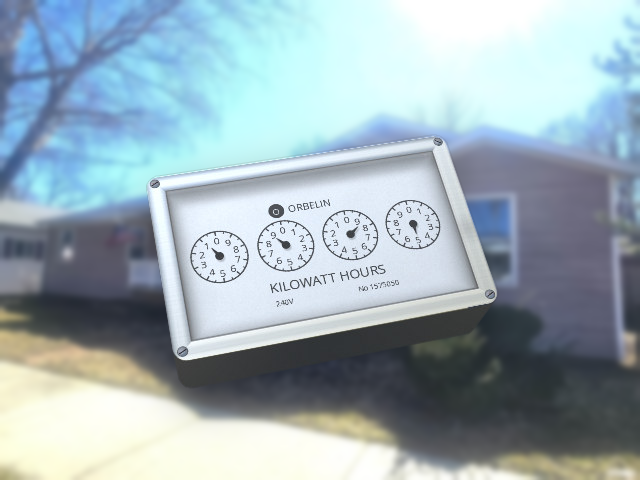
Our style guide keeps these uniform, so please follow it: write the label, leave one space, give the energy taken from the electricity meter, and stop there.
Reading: 885 kWh
